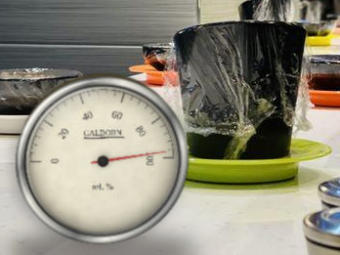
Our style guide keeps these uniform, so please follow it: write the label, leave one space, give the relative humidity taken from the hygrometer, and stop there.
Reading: 96 %
